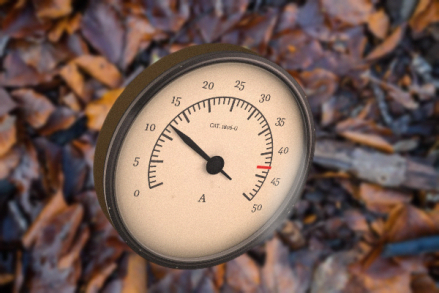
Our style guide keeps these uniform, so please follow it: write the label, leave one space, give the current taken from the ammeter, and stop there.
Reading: 12 A
